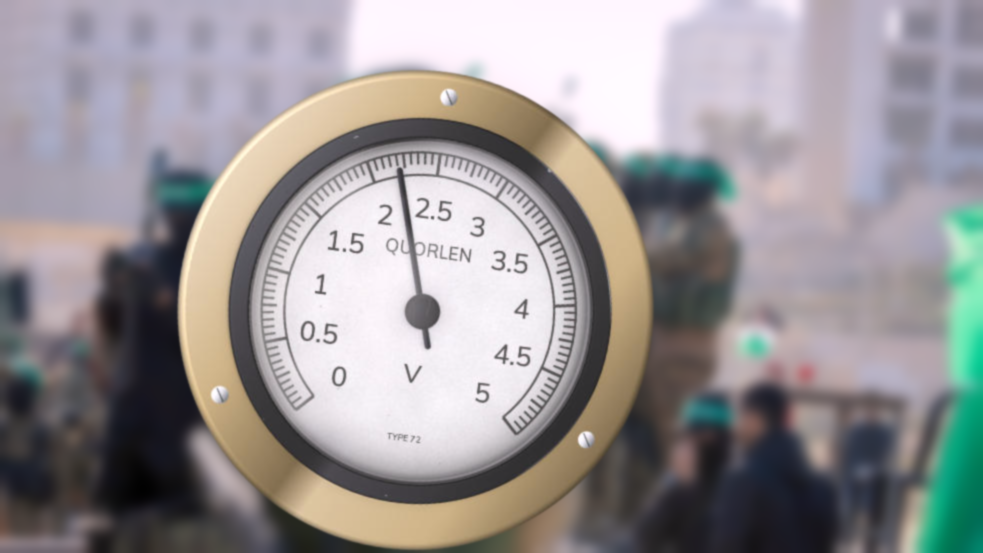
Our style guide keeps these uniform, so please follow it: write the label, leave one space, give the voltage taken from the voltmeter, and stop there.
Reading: 2.2 V
